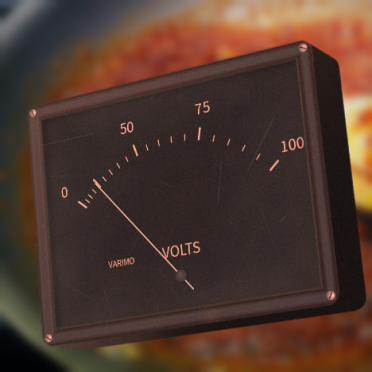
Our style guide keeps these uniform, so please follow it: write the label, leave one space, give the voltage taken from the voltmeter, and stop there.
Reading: 25 V
